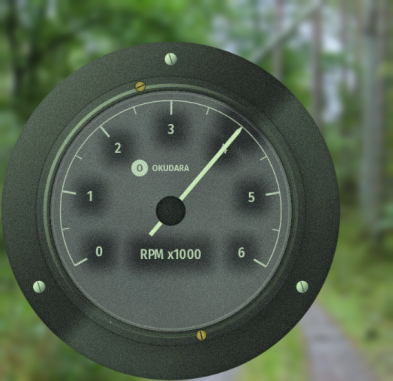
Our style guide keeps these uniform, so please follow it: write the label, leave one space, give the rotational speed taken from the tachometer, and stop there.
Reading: 4000 rpm
